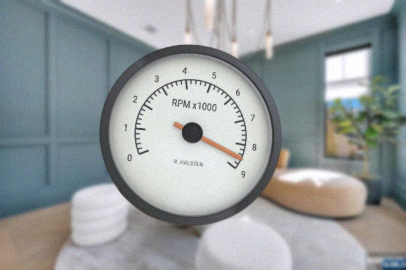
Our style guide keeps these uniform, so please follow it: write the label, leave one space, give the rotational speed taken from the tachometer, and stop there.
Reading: 8600 rpm
